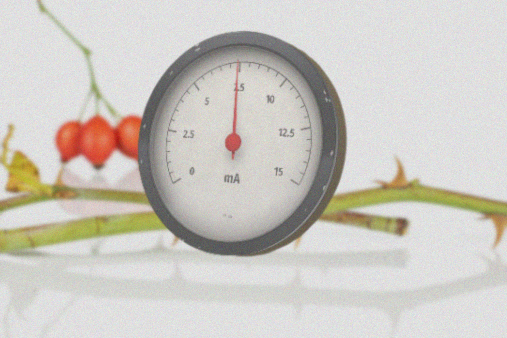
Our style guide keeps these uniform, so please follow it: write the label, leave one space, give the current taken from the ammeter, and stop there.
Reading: 7.5 mA
